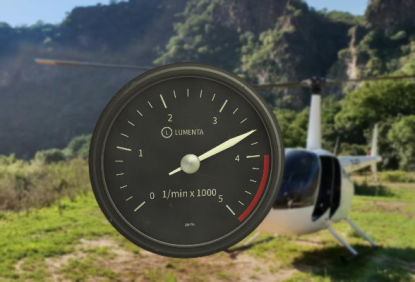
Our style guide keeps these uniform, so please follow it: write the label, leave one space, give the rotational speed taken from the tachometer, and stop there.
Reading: 3600 rpm
